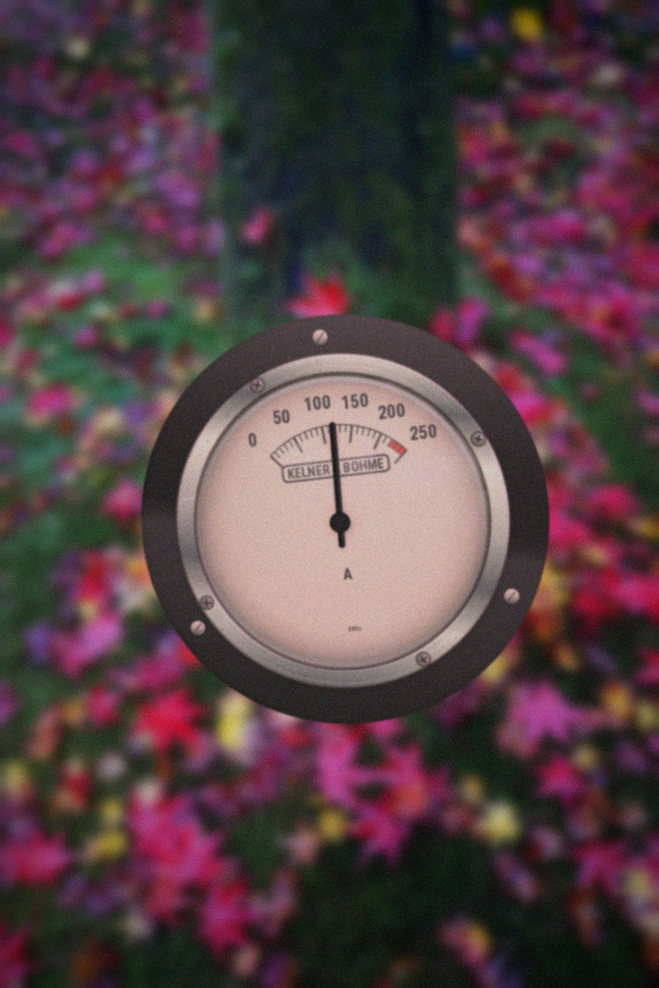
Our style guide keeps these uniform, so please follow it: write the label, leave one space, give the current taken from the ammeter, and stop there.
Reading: 120 A
